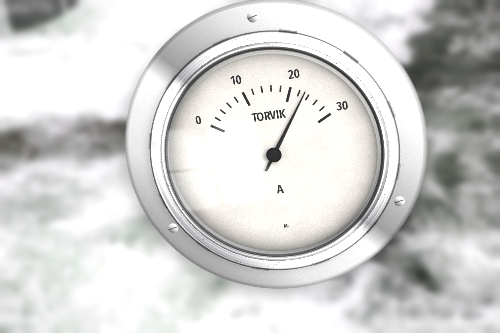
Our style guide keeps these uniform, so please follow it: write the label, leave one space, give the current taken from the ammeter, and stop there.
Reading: 23 A
